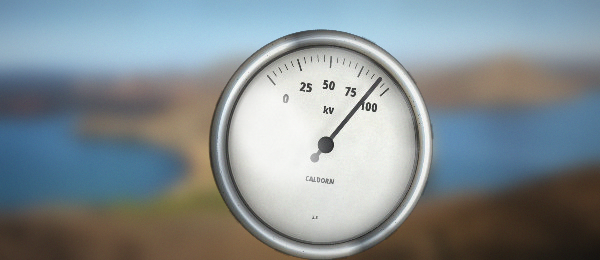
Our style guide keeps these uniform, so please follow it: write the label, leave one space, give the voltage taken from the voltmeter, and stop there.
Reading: 90 kV
